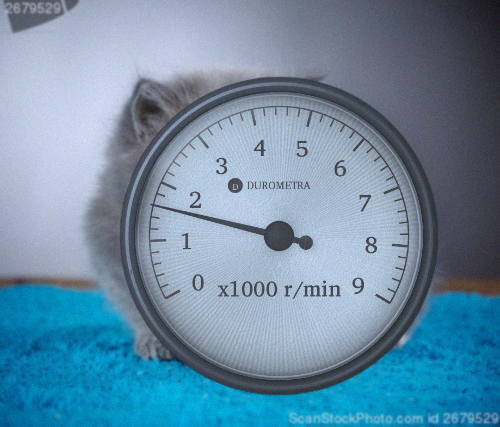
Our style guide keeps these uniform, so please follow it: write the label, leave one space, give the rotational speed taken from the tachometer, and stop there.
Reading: 1600 rpm
